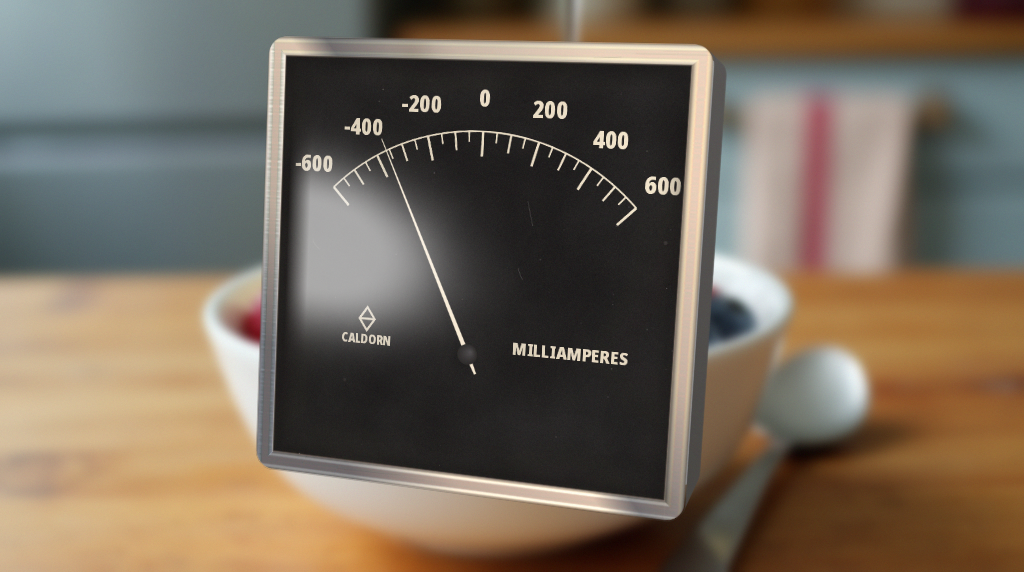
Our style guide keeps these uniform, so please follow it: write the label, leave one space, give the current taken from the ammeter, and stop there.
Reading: -350 mA
